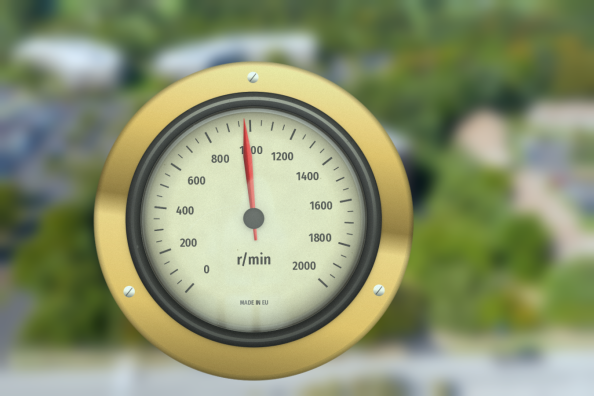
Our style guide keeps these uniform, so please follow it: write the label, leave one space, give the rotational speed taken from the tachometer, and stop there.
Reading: 975 rpm
